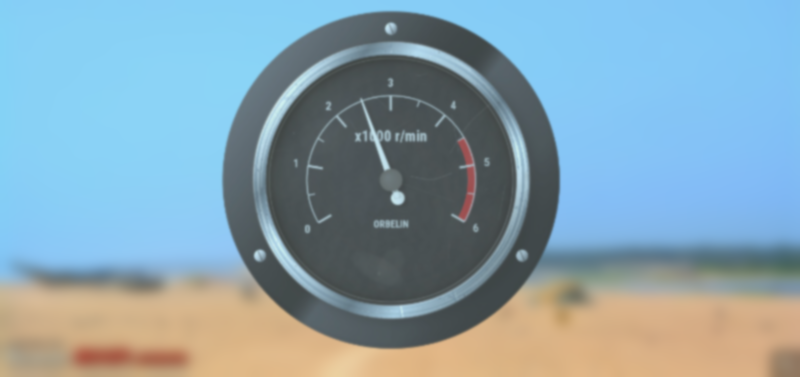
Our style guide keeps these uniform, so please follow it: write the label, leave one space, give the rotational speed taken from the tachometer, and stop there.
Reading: 2500 rpm
